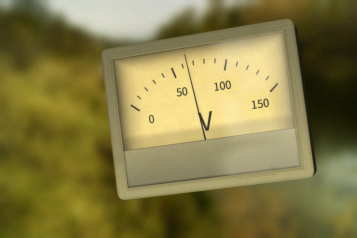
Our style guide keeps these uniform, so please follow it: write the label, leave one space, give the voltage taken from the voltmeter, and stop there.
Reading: 65 V
